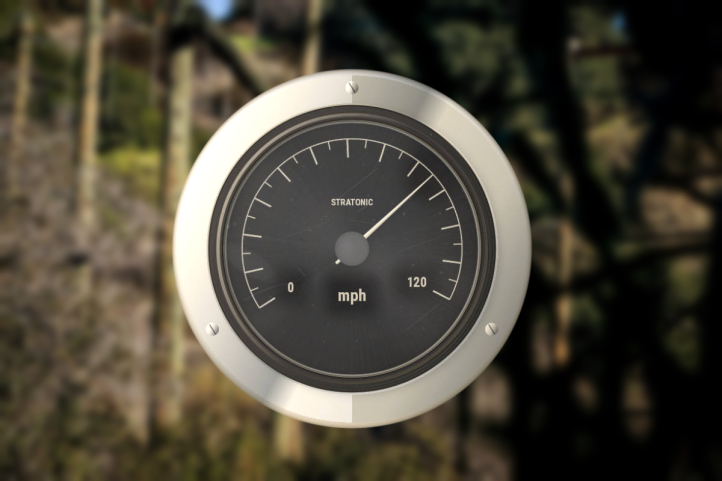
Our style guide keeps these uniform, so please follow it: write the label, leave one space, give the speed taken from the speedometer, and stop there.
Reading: 85 mph
